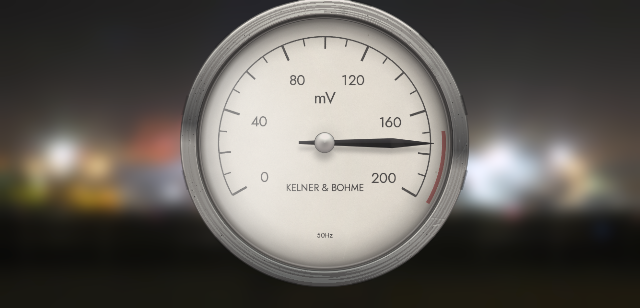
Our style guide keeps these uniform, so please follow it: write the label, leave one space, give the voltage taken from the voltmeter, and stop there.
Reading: 175 mV
